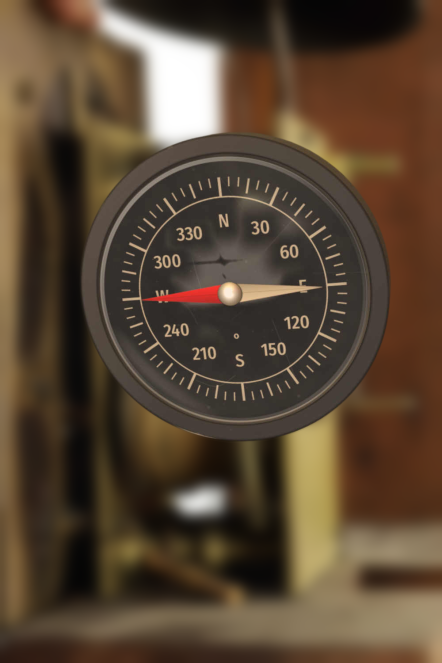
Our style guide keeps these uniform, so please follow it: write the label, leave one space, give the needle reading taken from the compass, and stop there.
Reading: 270 °
